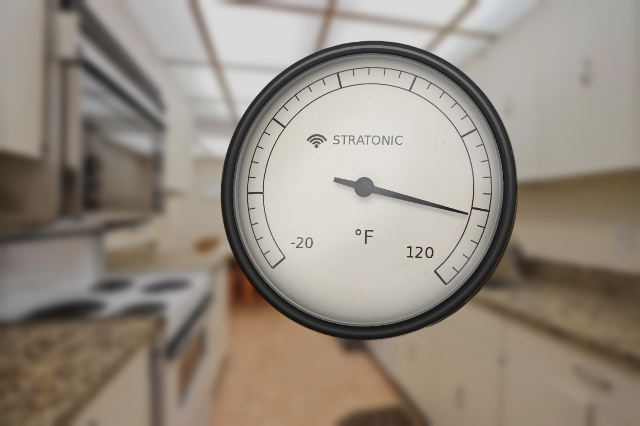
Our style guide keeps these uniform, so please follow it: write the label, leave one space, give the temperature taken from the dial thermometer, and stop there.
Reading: 102 °F
